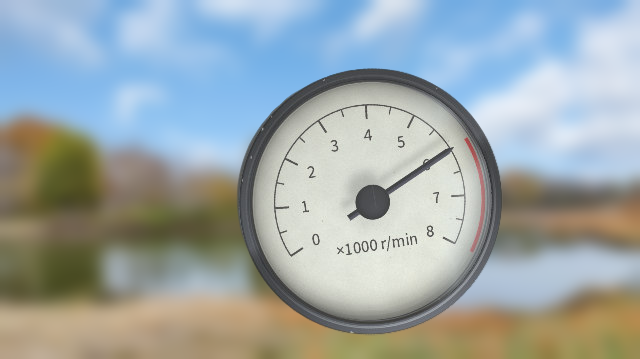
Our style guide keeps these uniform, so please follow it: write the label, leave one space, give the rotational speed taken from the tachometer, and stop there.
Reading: 6000 rpm
